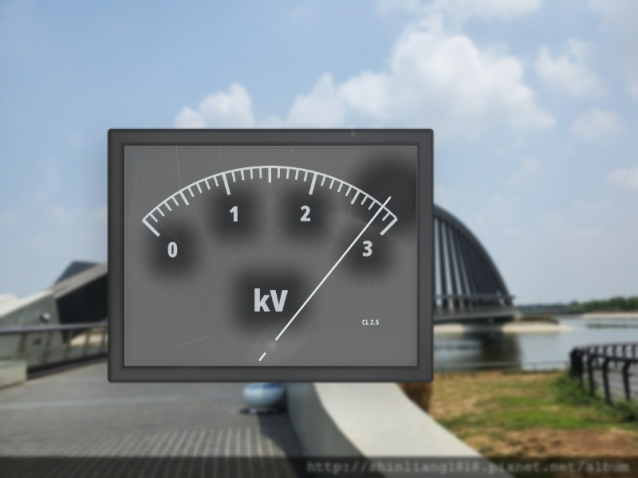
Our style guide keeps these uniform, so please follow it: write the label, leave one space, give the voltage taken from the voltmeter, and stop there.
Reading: 2.8 kV
